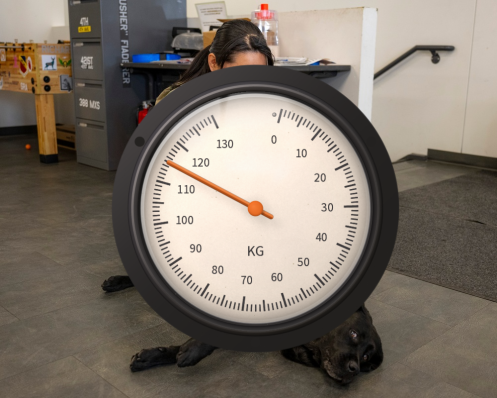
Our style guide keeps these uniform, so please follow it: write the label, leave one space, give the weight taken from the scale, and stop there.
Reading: 115 kg
